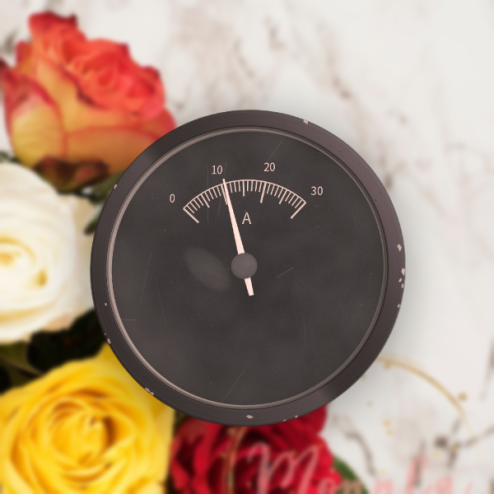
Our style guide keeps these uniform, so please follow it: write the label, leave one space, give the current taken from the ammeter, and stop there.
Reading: 11 A
